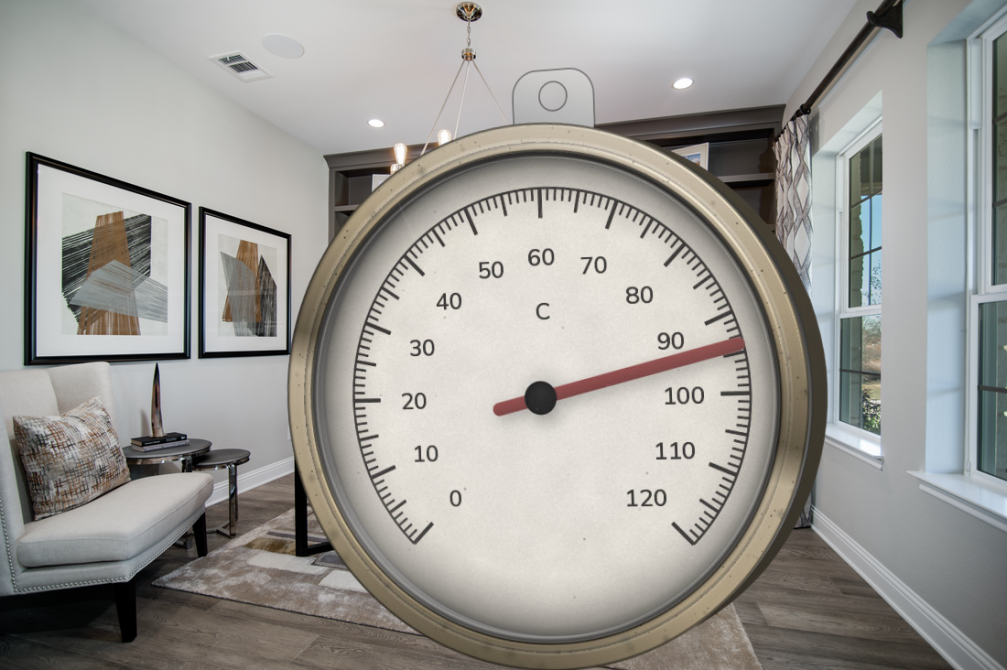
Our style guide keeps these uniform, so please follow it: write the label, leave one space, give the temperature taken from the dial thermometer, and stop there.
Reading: 94 °C
